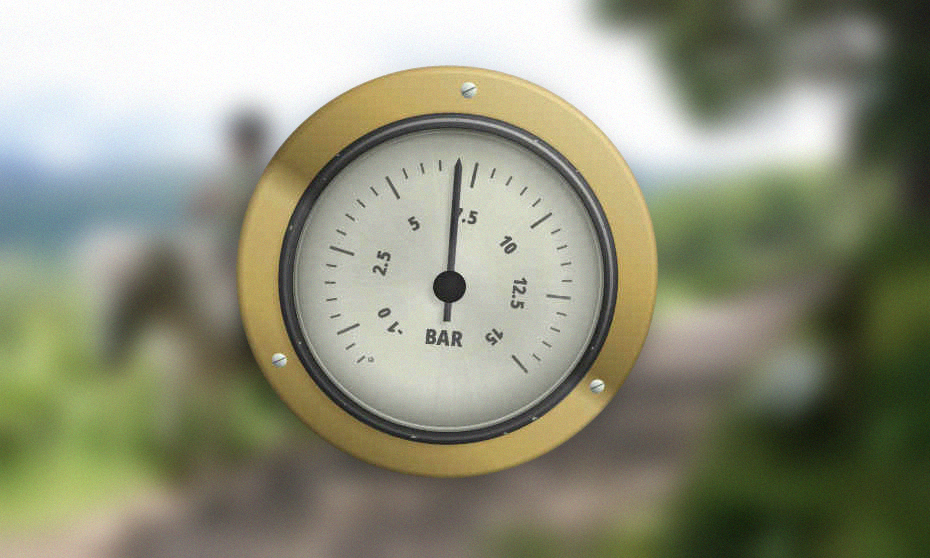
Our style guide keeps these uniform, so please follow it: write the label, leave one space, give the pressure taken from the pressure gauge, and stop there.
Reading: 7 bar
